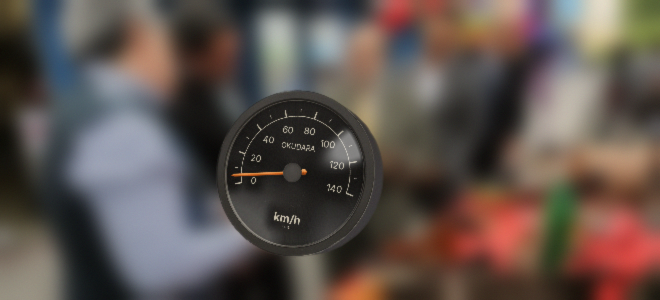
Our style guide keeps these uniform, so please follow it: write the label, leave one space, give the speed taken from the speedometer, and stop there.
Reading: 5 km/h
